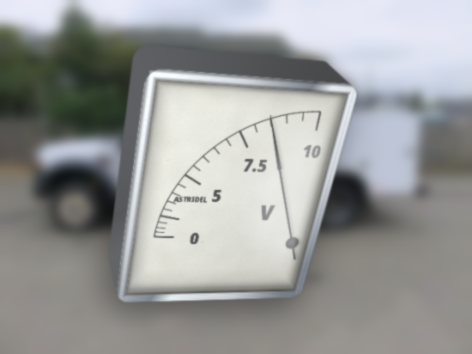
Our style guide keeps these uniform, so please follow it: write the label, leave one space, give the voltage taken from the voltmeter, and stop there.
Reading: 8.5 V
